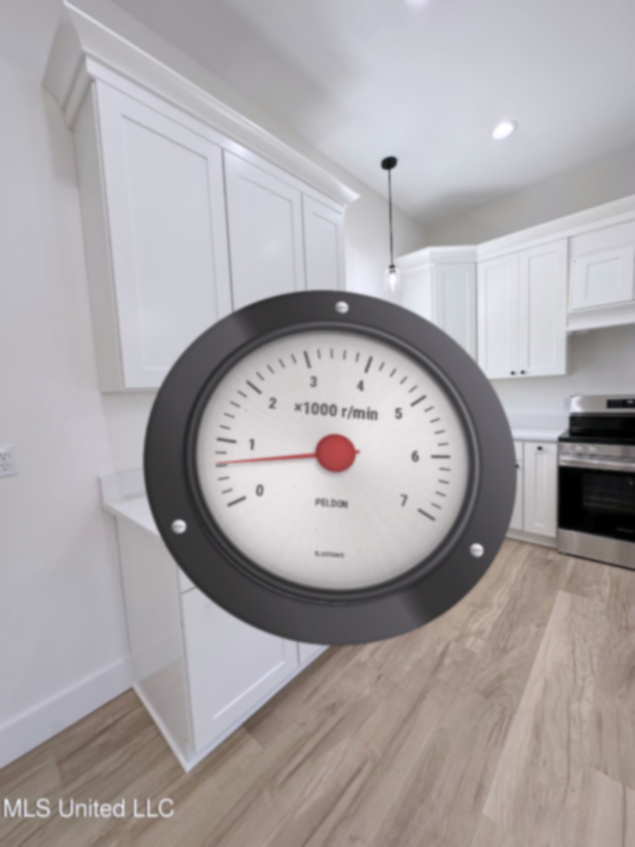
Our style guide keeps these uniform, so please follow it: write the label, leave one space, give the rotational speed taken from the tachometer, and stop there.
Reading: 600 rpm
